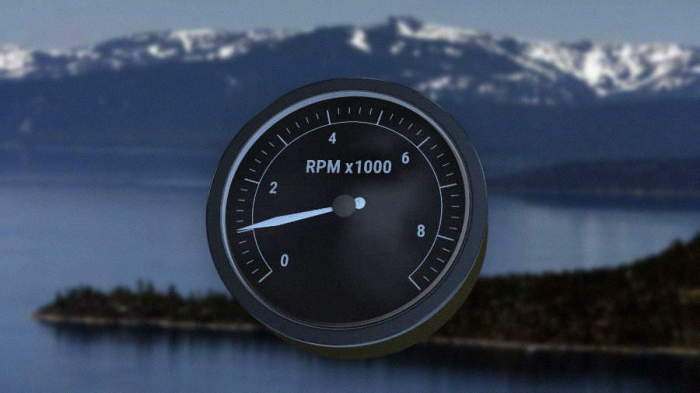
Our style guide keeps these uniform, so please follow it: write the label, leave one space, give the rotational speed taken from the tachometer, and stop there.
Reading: 1000 rpm
